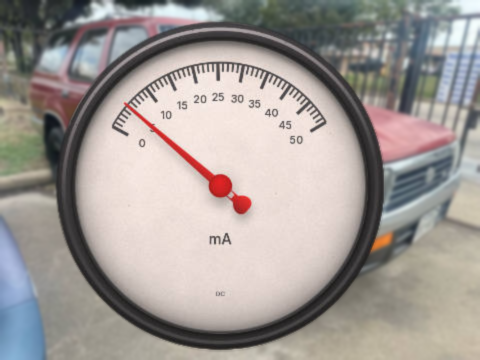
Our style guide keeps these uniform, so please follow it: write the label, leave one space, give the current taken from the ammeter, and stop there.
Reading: 5 mA
